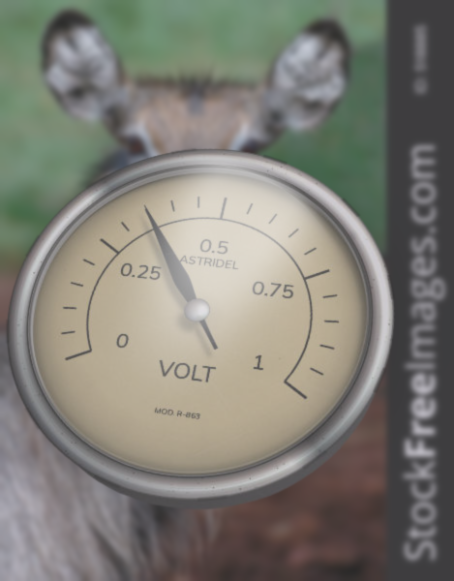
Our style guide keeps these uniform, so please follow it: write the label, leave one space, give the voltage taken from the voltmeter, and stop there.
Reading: 0.35 V
